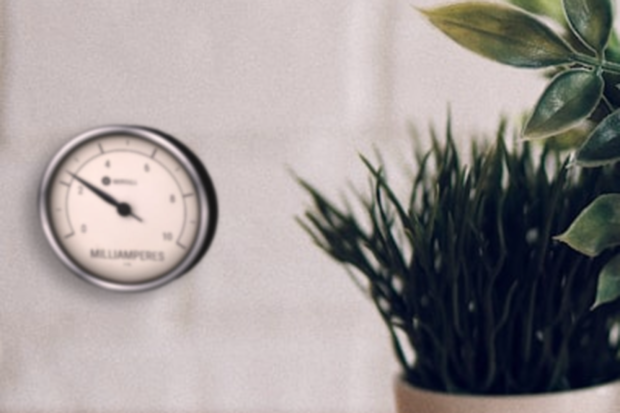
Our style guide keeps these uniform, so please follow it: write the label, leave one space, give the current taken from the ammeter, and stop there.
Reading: 2.5 mA
